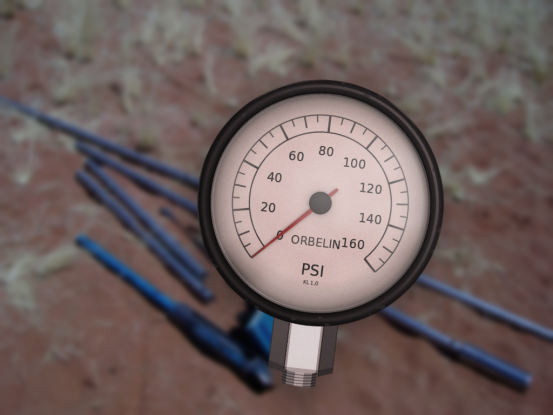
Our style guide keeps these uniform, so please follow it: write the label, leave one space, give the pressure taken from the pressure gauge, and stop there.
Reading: 0 psi
